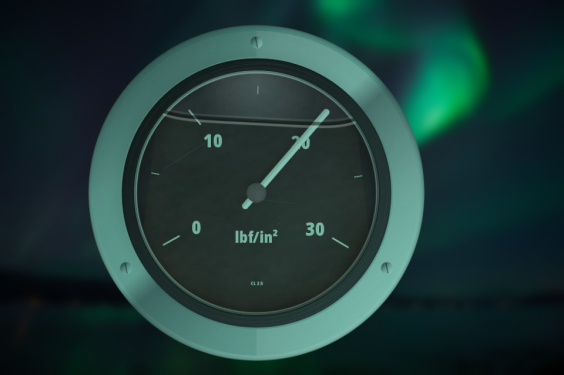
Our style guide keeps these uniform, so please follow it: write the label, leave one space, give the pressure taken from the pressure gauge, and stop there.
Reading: 20 psi
